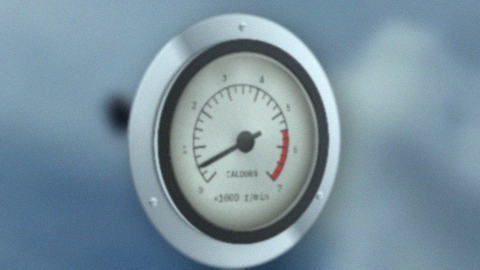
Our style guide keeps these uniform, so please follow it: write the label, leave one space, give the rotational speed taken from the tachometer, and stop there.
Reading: 500 rpm
